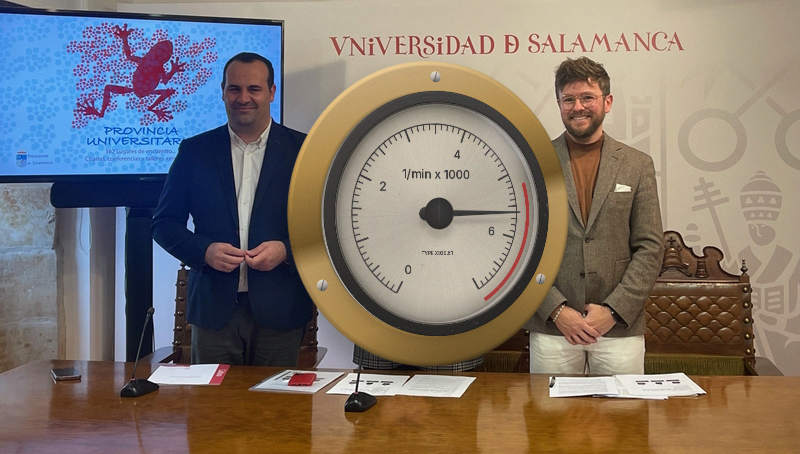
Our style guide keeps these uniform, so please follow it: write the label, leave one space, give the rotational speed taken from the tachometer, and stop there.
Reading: 5600 rpm
